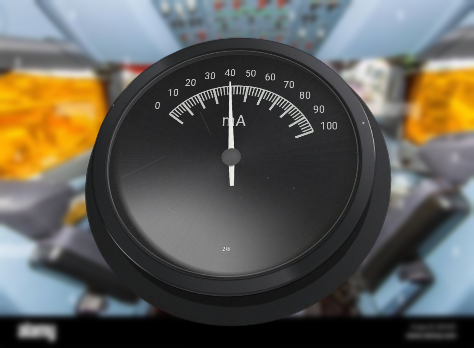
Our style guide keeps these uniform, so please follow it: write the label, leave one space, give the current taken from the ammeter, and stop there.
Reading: 40 mA
